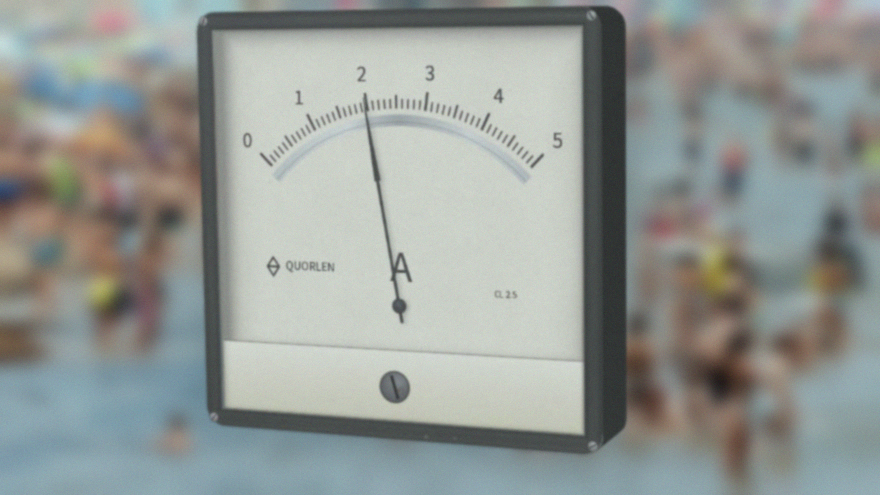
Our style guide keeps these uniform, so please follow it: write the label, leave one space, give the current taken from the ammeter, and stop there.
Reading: 2 A
